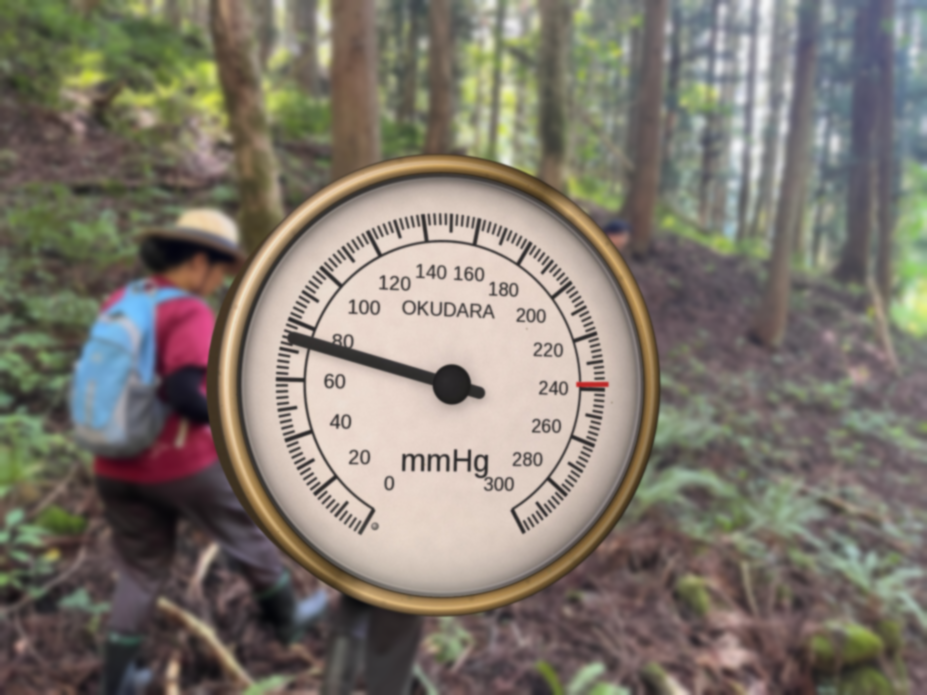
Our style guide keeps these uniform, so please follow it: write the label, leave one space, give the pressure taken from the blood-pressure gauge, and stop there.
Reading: 74 mmHg
